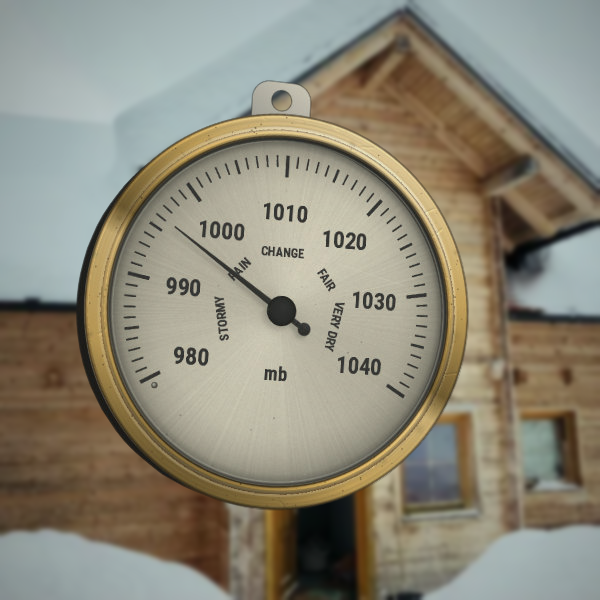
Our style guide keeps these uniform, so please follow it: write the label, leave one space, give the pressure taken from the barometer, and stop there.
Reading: 996 mbar
